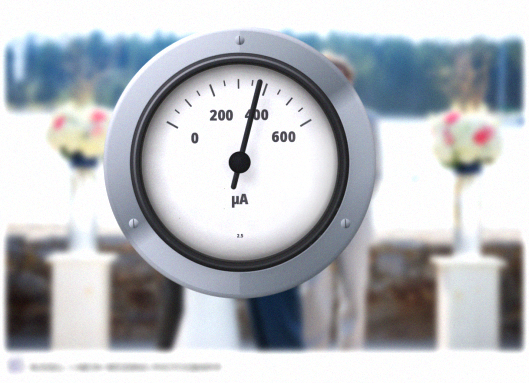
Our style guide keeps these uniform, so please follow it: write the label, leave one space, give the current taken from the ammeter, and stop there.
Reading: 375 µA
